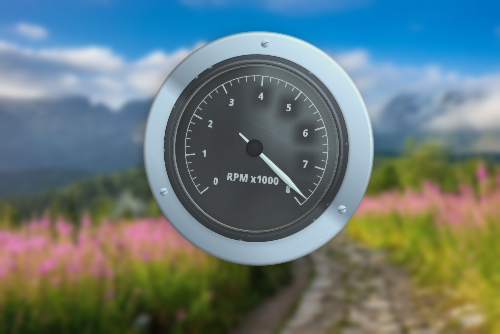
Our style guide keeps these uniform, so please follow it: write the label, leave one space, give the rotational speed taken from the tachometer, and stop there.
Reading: 7800 rpm
